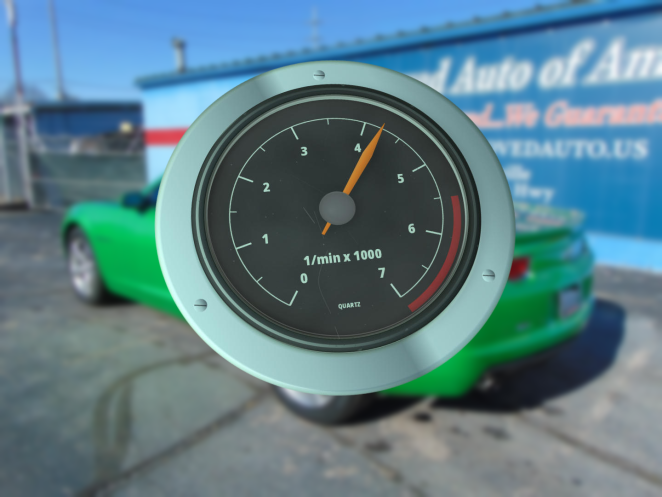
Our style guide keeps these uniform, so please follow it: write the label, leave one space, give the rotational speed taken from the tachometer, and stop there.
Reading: 4250 rpm
